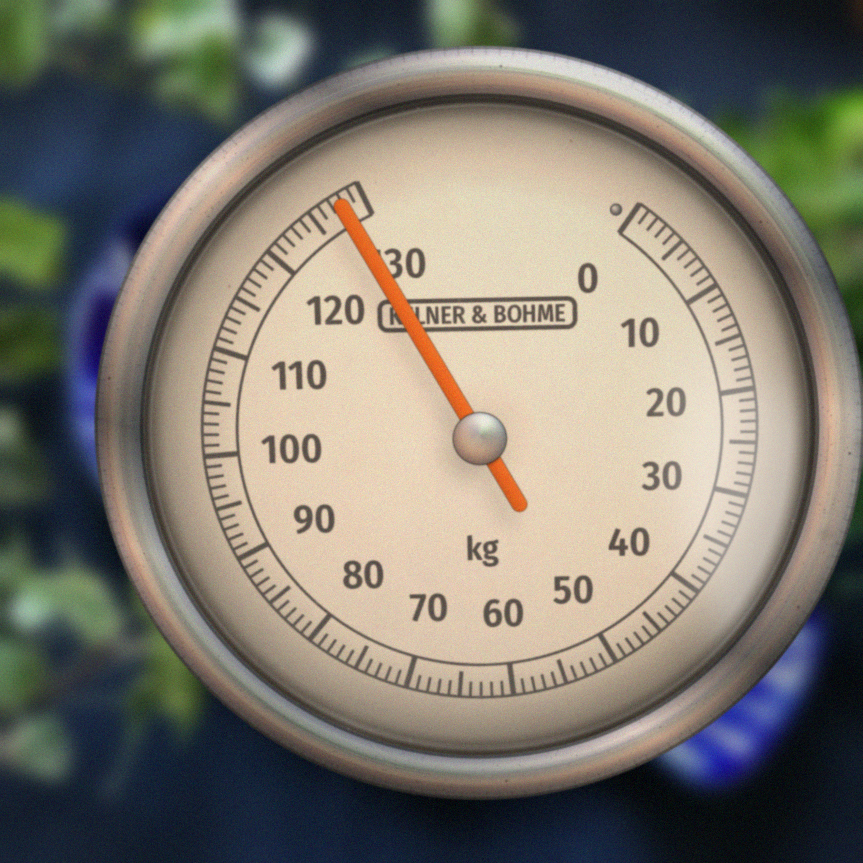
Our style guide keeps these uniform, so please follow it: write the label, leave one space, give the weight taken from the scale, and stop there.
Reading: 128 kg
